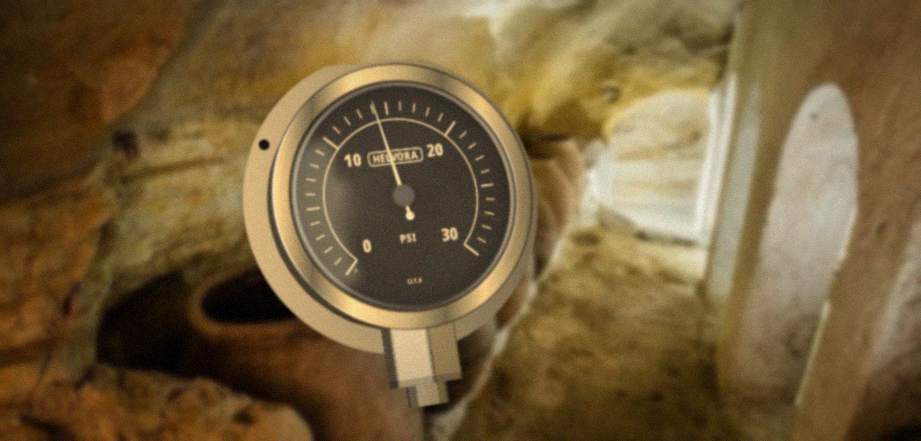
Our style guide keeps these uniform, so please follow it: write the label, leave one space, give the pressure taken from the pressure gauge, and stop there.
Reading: 14 psi
